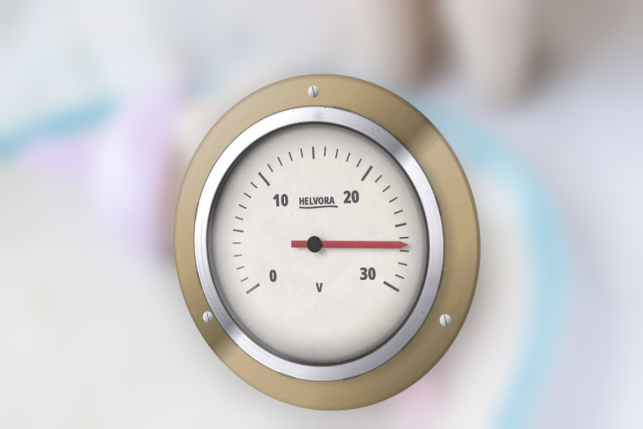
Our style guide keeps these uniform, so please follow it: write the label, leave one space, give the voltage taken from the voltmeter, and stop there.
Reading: 26.5 V
